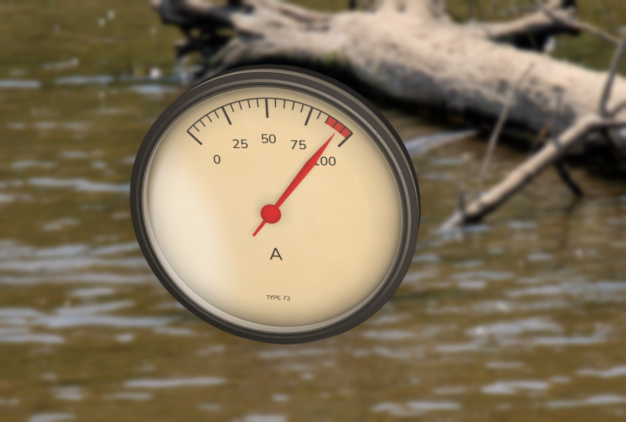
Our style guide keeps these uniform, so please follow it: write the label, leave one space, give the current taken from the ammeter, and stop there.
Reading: 92.5 A
